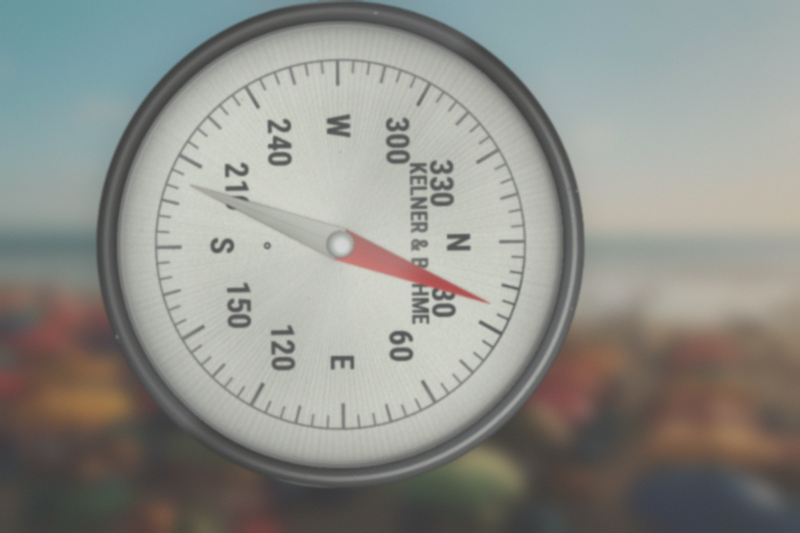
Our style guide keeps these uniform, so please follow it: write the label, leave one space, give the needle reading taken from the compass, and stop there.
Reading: 22.5 °
